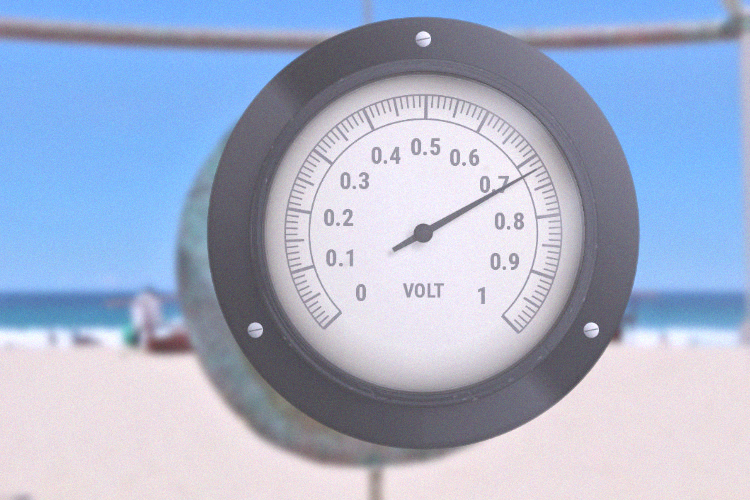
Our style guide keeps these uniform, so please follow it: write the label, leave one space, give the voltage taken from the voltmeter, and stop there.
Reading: 0.72 V
